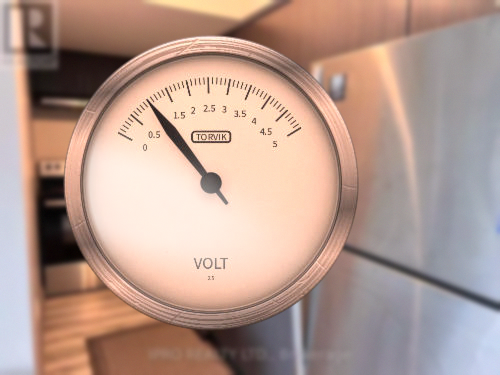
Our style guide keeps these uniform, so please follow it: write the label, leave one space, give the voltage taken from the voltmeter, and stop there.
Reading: 1 V
